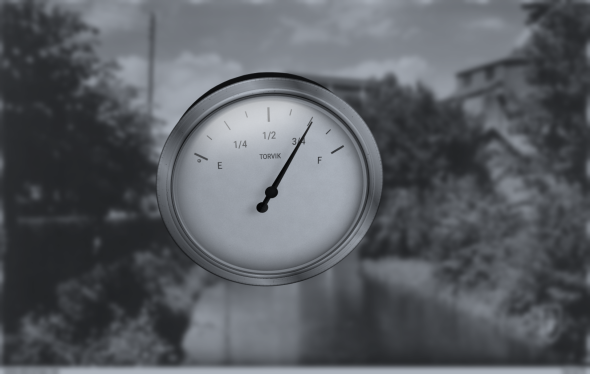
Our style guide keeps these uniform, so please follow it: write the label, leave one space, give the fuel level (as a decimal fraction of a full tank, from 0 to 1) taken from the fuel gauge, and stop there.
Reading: 0.75
